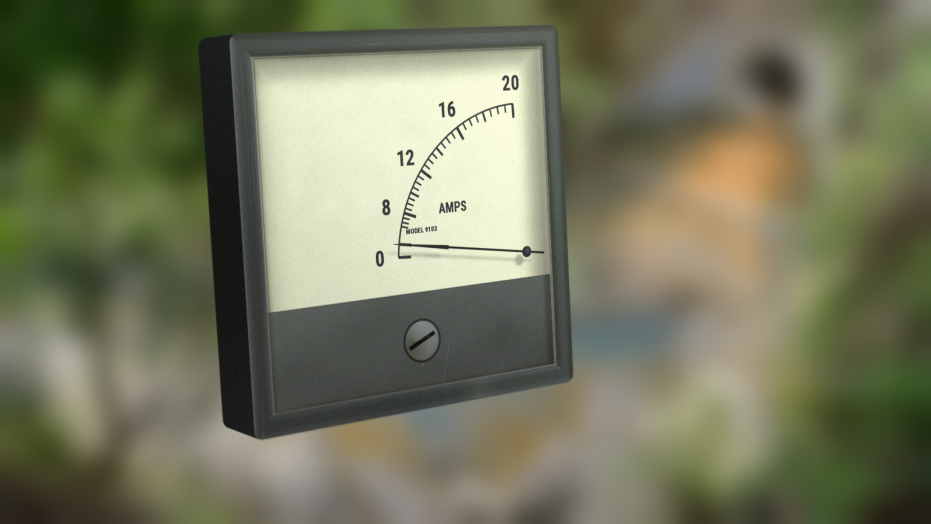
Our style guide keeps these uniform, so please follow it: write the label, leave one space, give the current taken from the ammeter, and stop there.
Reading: 4 A
